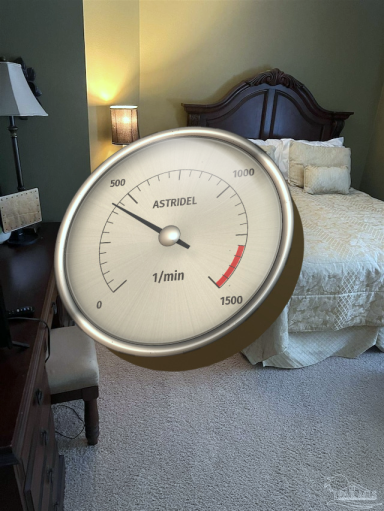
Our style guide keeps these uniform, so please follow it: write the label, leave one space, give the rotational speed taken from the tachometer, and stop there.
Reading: 425 rpm
